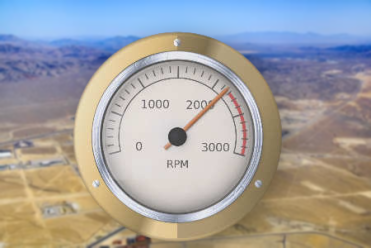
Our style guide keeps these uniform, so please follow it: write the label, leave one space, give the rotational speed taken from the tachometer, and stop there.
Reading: 2150 rpm
